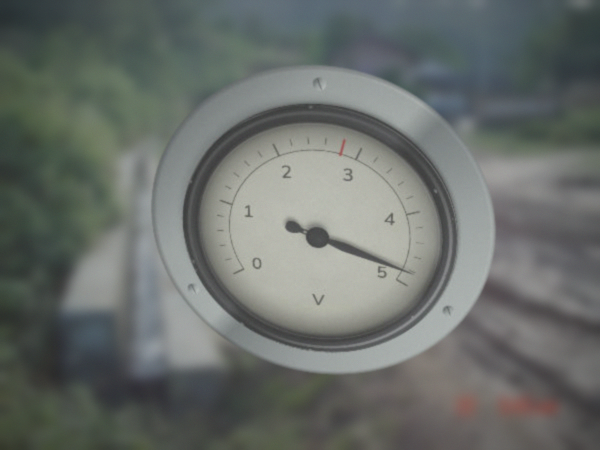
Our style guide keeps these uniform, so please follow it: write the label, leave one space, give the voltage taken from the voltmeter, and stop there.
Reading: 4.8 V
